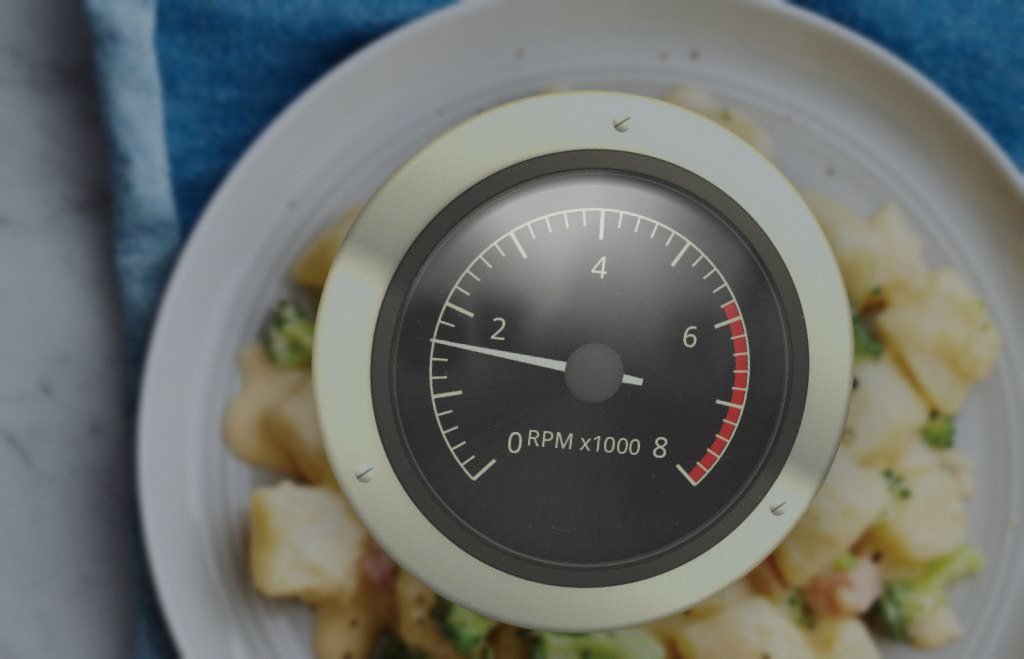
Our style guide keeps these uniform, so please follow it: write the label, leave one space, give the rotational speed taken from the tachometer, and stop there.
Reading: 1600 rpm
